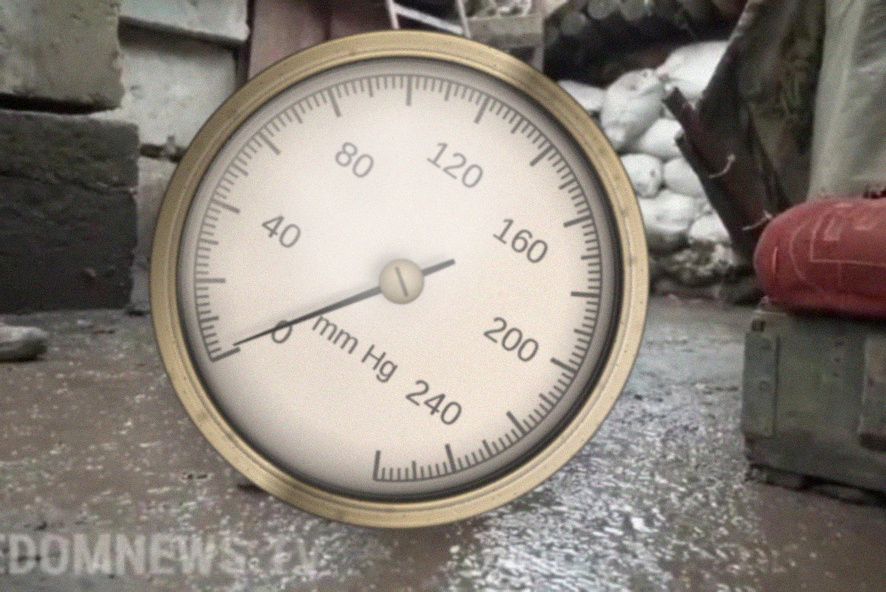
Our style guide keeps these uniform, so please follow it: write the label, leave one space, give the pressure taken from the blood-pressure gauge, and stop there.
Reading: 2 mmHg
